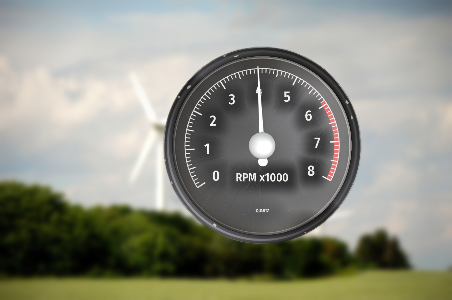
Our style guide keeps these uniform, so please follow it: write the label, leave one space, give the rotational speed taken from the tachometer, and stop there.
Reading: 4000 rpm
